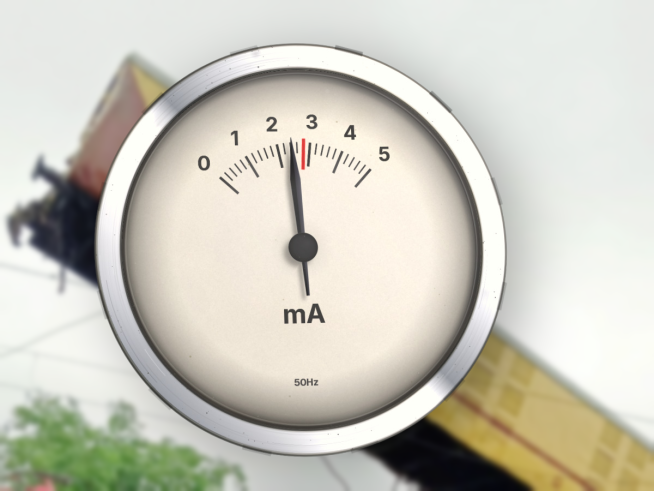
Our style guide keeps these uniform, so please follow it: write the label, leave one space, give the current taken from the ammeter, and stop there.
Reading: 2.4 mA
